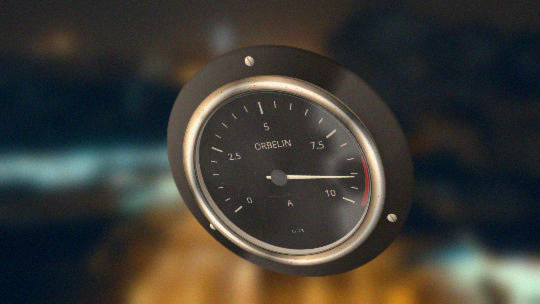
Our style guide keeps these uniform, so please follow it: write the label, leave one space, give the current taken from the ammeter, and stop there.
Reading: 9 A
